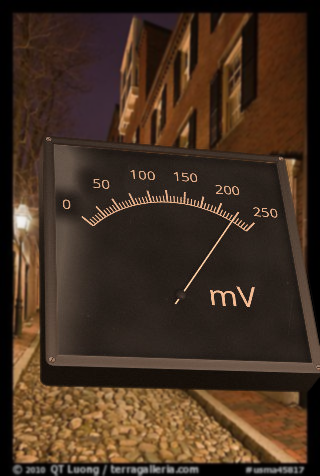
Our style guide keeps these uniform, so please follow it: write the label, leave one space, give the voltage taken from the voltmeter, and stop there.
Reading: 225 mV
